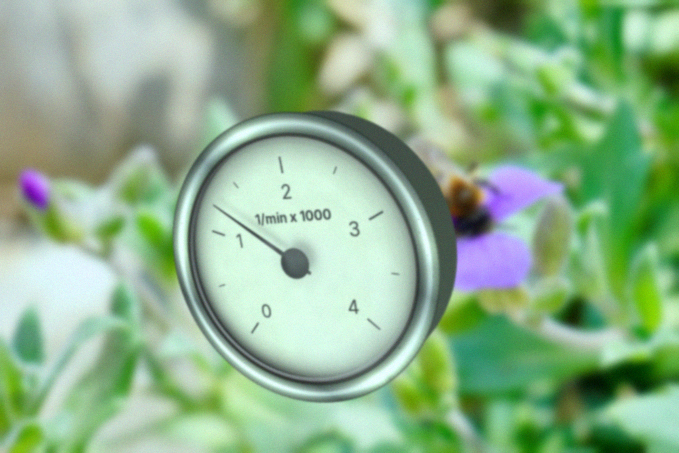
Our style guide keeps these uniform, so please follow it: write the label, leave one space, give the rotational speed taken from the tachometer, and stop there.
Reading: 1250 rpm
